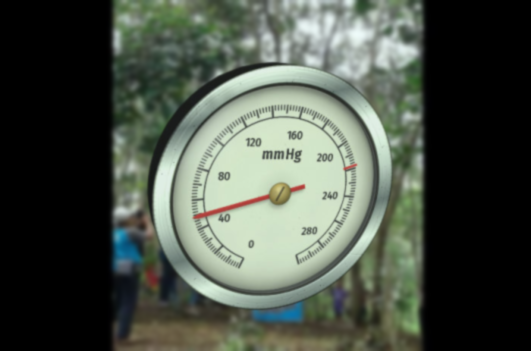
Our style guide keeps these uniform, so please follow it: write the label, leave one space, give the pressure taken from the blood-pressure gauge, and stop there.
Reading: 50 mmHg
